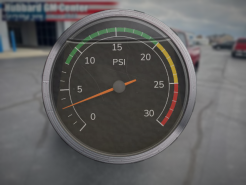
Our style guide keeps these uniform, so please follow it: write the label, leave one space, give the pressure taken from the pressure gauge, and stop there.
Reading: 3 psi
